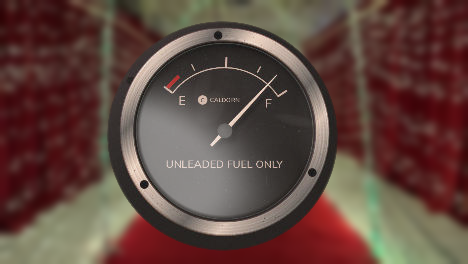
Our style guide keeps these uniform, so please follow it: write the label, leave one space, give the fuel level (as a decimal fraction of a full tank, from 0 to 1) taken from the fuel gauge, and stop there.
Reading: 0.875
